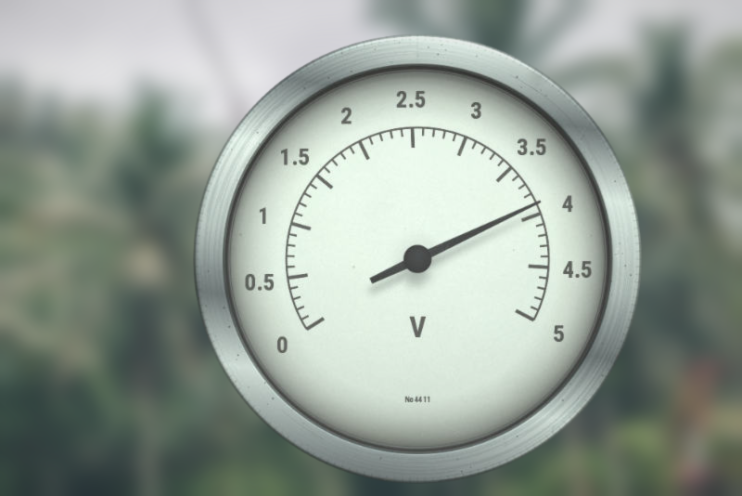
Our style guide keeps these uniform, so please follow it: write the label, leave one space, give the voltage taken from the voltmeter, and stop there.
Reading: 3.9 V
